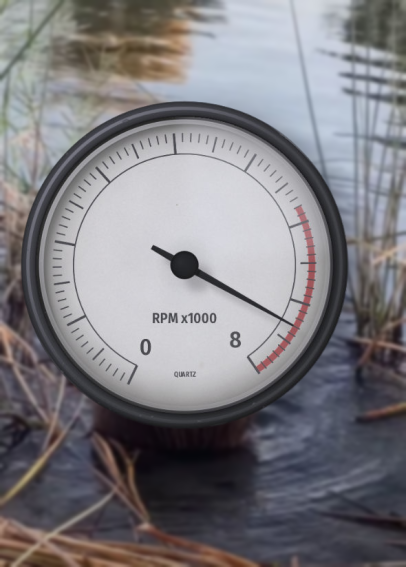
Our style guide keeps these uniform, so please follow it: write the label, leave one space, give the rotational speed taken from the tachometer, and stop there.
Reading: 7300 rpm
